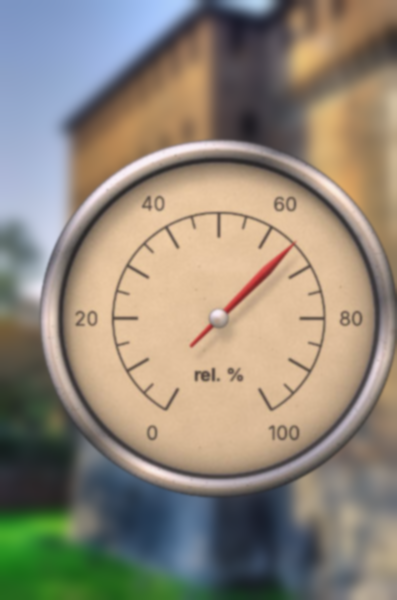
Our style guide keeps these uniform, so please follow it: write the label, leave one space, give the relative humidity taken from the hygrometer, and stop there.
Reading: 65 %
